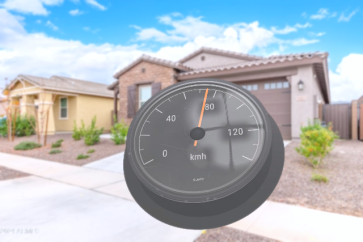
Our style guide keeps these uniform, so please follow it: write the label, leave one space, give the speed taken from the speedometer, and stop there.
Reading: 75 km/h
